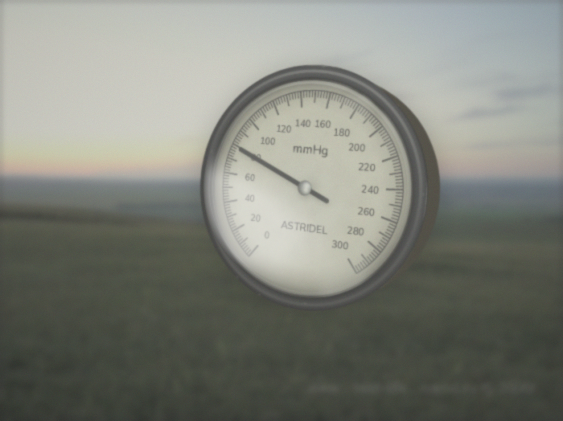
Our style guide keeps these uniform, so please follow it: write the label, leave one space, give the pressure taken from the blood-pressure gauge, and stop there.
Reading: 80 mmHg
